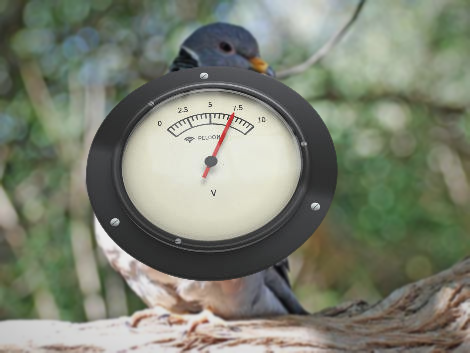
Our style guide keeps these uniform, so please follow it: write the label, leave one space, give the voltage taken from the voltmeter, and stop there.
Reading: 7.5 V
